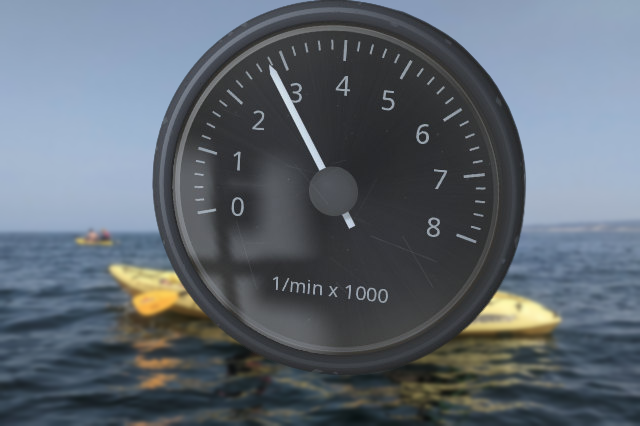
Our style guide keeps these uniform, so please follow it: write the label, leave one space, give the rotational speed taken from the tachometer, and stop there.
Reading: 2800 rpm
